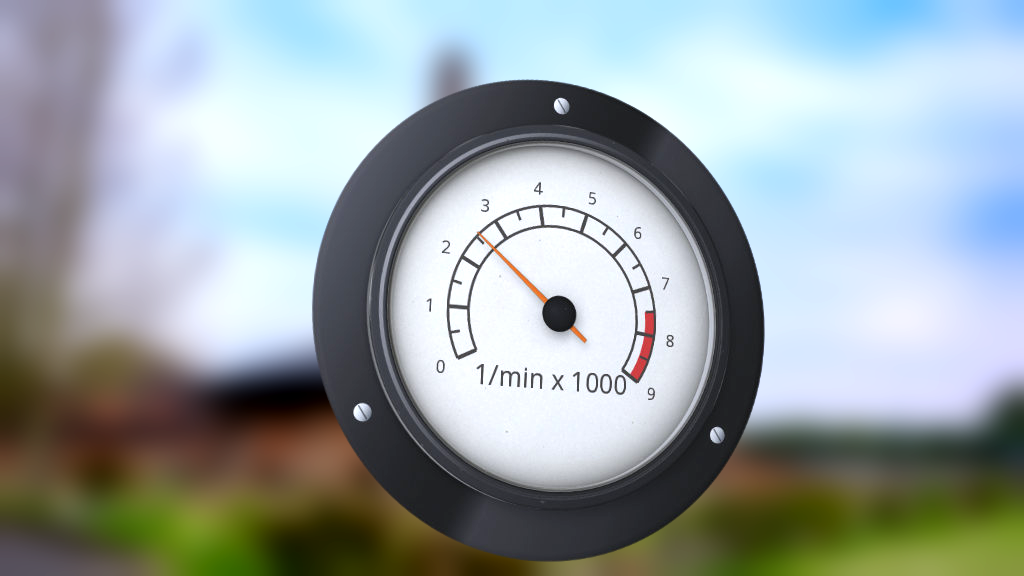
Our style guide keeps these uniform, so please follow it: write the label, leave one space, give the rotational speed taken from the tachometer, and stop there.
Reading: 2500 rpm
